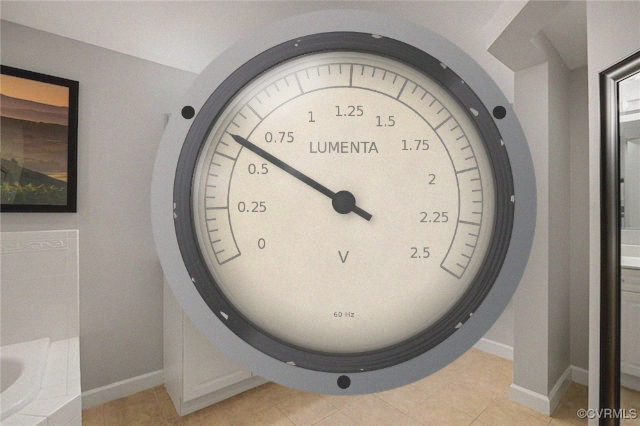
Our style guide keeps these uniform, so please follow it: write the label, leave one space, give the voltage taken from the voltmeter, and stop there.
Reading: 0.6 V
